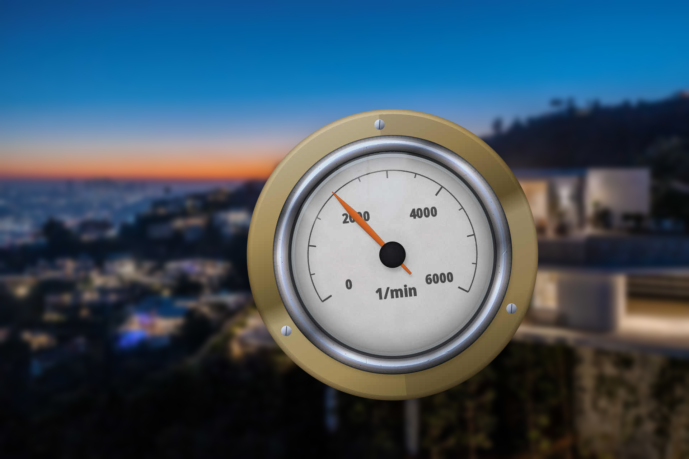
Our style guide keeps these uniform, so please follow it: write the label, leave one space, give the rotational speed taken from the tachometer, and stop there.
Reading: 2000 rpm
